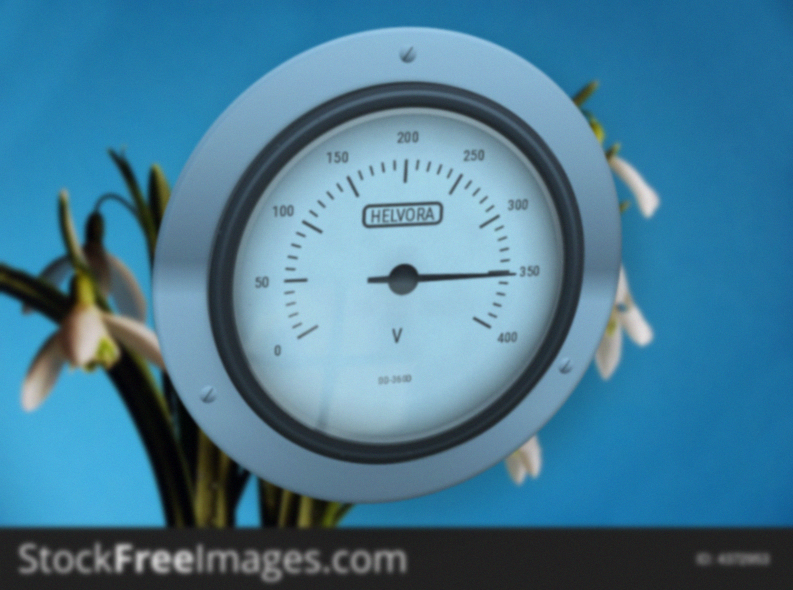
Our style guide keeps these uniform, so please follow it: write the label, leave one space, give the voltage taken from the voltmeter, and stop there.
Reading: 350 V
